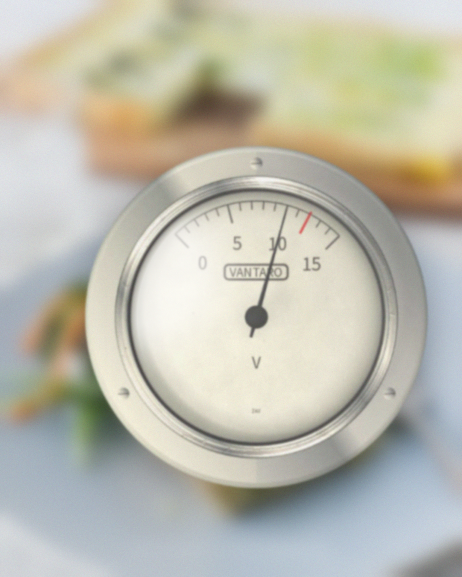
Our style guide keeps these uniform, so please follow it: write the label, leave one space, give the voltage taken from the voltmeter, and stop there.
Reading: 10 V
